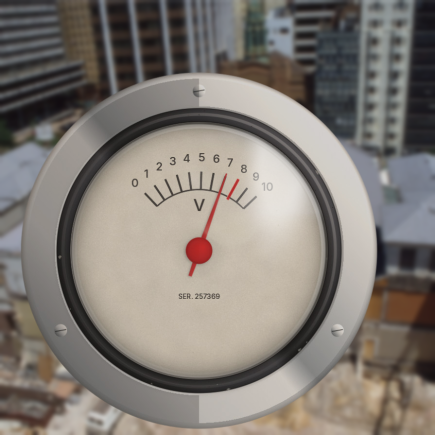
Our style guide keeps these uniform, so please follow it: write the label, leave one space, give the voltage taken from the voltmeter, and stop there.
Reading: 7 V
